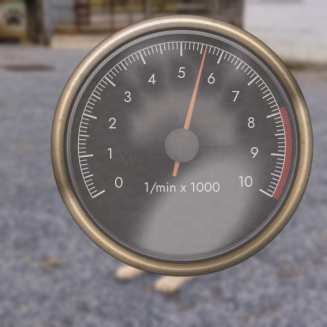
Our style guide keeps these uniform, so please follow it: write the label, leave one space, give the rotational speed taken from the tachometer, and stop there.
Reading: 5600 rpm
